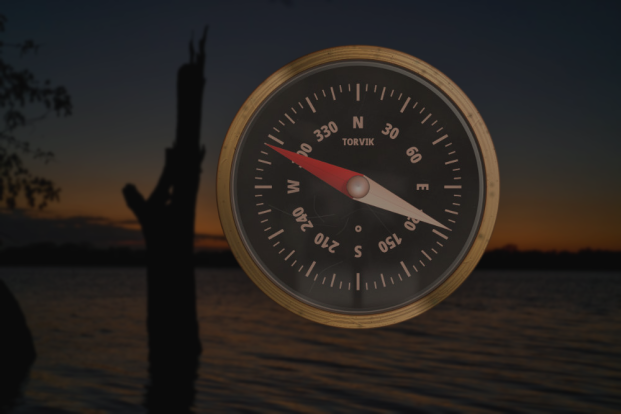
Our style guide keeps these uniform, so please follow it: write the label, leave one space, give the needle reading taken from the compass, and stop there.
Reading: 295 °
